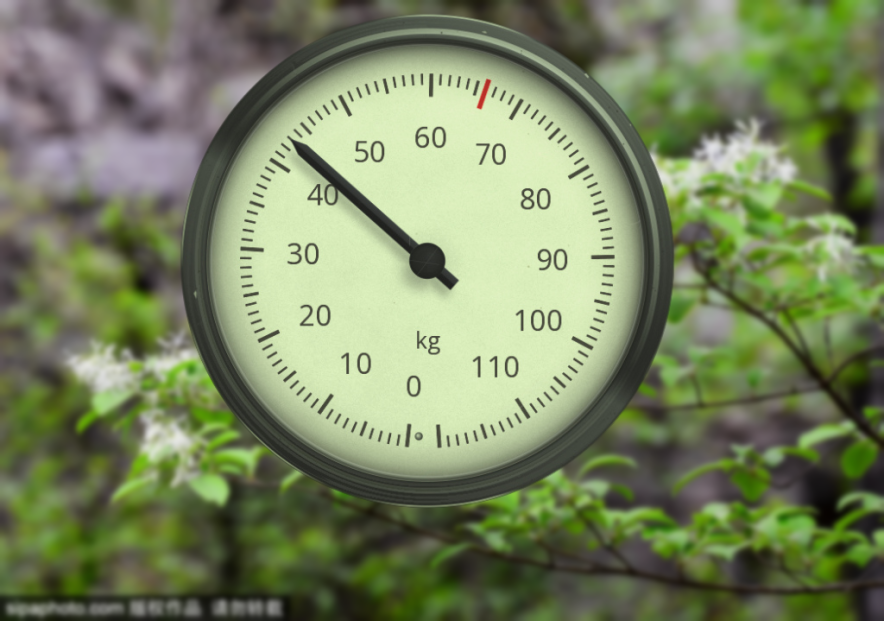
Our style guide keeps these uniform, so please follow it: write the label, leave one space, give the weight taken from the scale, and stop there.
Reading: 43 kg
